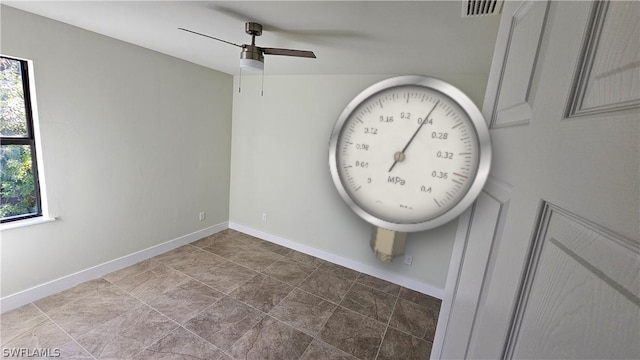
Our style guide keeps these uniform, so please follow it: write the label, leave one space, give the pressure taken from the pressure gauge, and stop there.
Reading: 0.24 MPa
